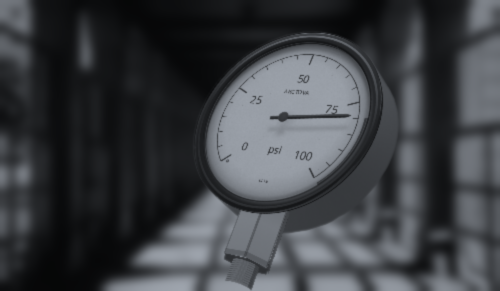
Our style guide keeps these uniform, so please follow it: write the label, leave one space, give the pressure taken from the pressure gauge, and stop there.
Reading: 80 psi
